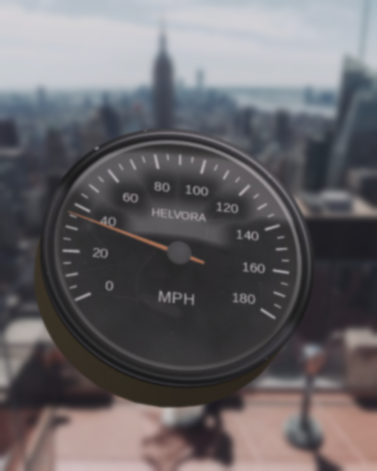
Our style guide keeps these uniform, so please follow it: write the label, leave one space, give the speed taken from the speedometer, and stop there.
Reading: 35 mph
